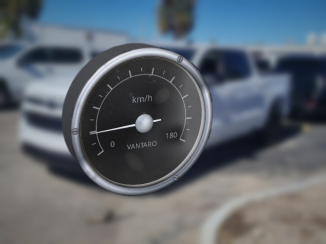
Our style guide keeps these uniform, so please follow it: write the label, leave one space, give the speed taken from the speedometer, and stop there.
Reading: 20 km/h
